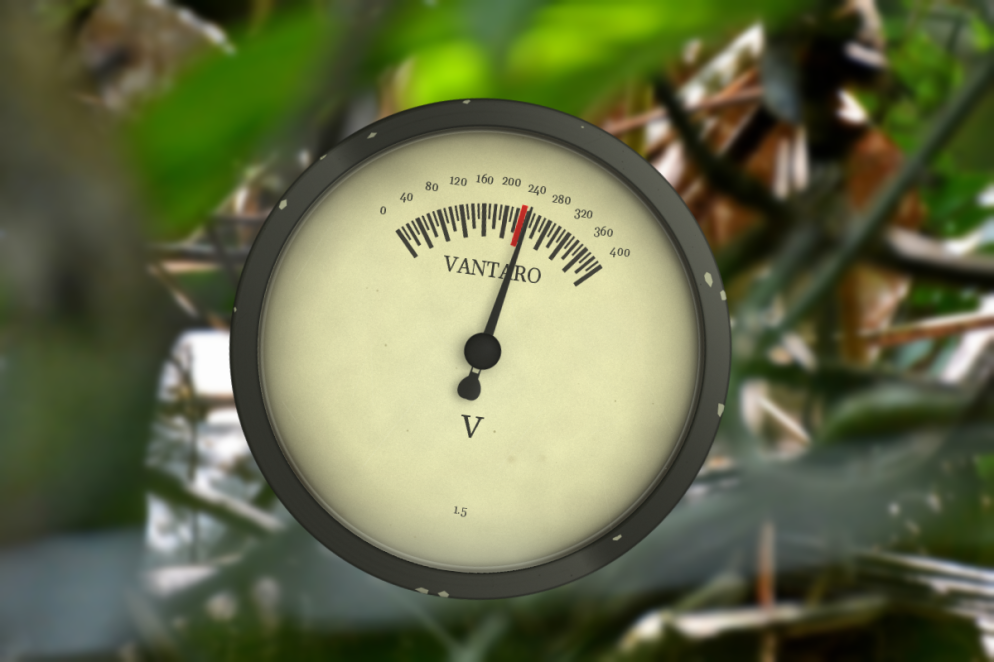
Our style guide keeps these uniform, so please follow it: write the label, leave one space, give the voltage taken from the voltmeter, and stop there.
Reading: 240 V
